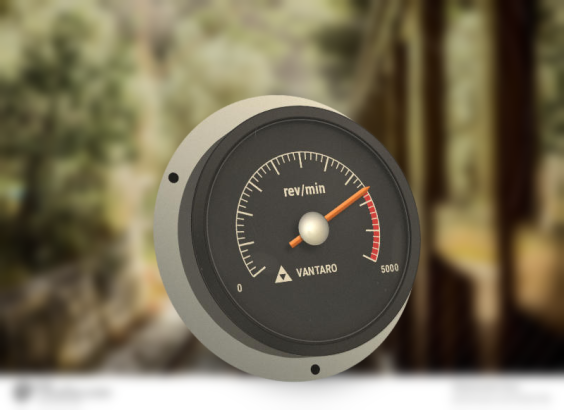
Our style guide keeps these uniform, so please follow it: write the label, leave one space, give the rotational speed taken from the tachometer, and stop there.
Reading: 3800 rpm
